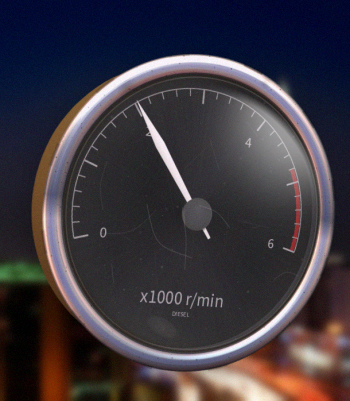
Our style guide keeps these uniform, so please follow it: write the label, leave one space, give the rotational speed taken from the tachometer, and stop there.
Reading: 2000 rpm
